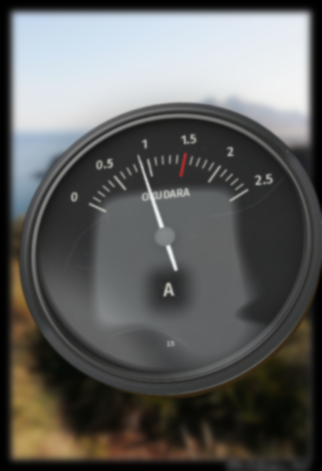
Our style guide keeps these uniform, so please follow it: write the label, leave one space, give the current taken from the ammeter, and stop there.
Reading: 0.9 A
